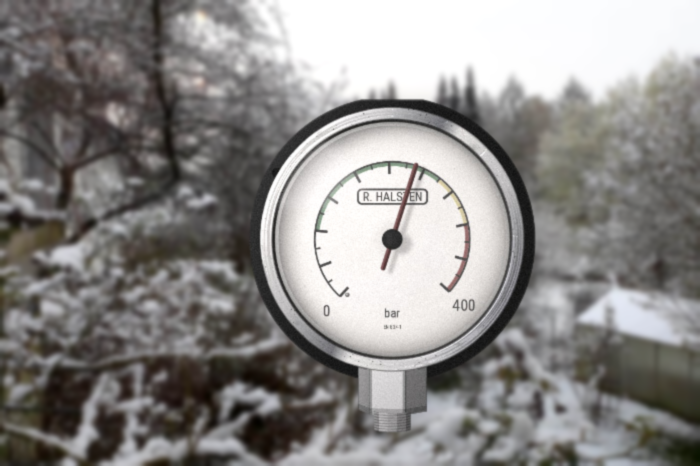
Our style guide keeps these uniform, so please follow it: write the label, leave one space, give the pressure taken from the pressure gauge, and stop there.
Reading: 230 bar
